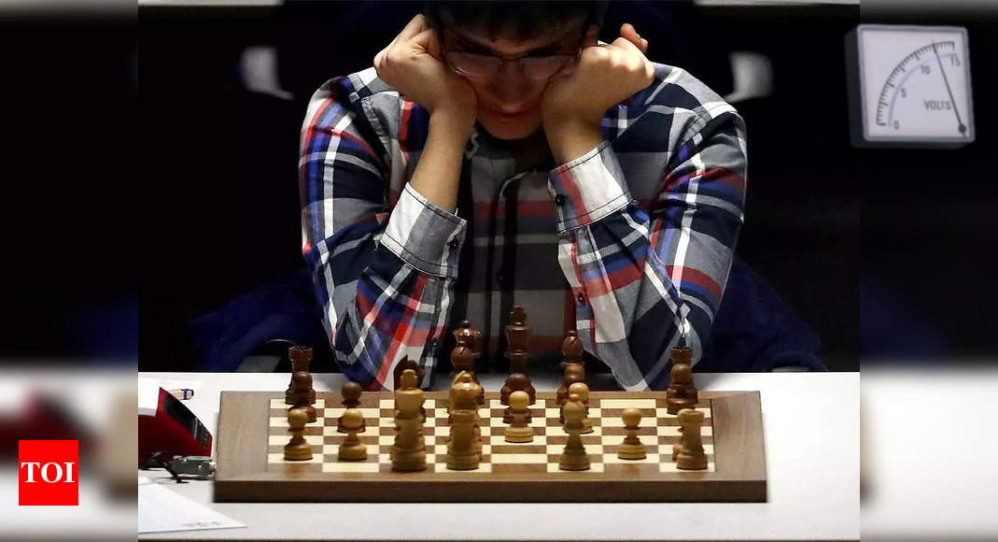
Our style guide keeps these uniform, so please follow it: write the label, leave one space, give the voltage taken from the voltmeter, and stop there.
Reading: 12.5 V
